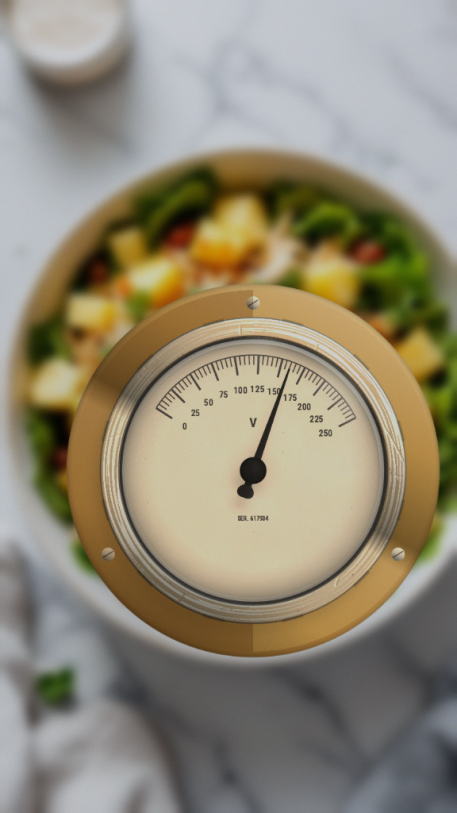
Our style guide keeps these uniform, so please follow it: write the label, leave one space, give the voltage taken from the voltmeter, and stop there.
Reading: 160 V
